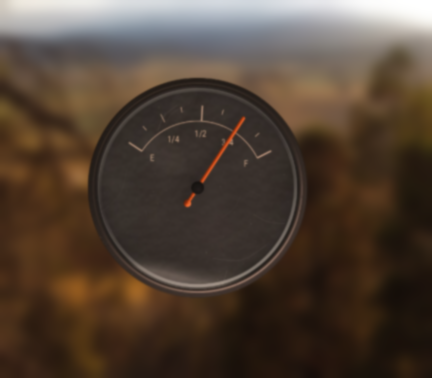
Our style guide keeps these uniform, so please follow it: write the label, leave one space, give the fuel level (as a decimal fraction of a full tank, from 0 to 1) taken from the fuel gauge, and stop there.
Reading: 0.75
